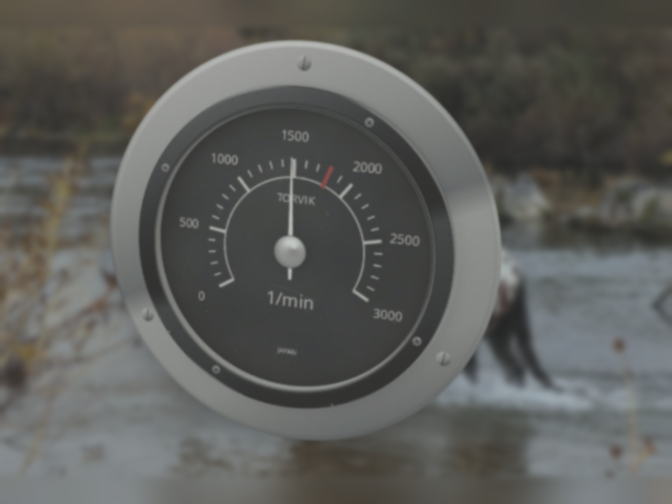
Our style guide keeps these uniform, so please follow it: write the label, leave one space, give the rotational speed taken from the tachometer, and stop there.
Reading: 1500 rpm
